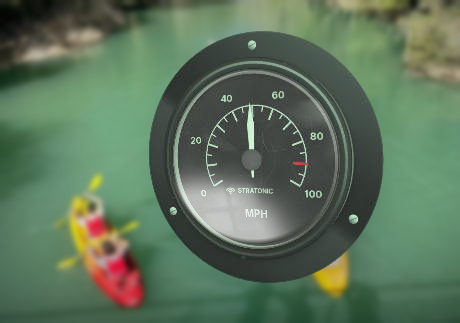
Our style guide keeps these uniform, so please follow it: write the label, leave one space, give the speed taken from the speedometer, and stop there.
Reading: 50 mph
